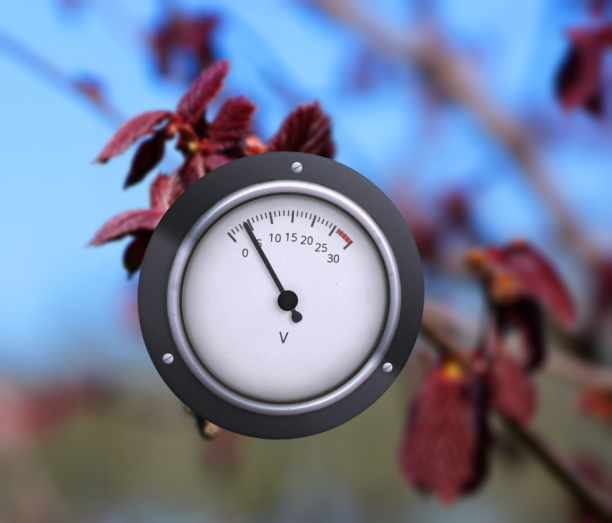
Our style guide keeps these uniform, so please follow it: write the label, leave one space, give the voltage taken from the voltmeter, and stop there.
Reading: 4 V
